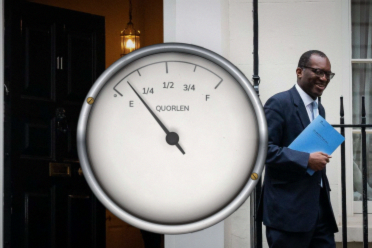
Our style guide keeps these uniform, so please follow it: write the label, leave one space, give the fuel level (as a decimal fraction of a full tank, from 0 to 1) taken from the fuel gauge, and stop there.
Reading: 0.125
